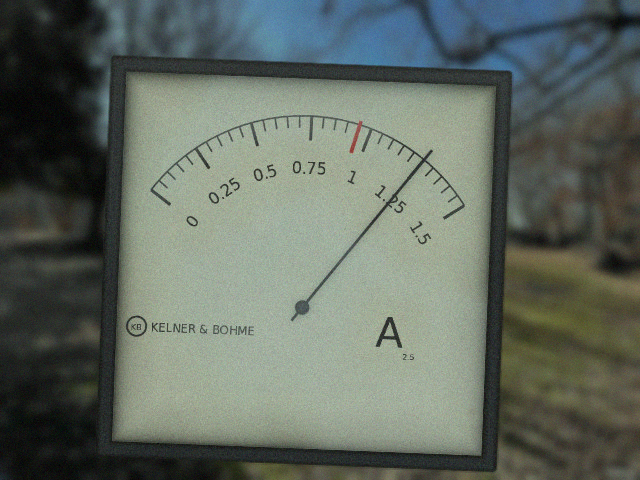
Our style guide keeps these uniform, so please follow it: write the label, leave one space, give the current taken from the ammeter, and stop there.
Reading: 1.25 A
